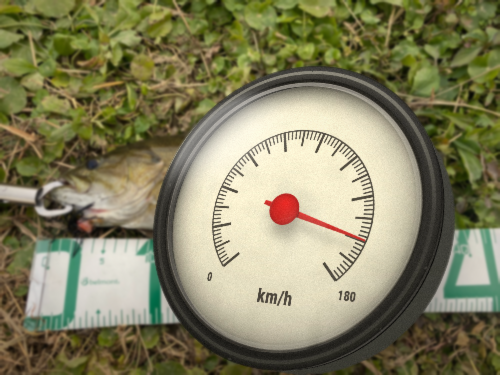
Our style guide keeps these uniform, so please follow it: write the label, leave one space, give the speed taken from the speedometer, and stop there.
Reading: 160 km/h
